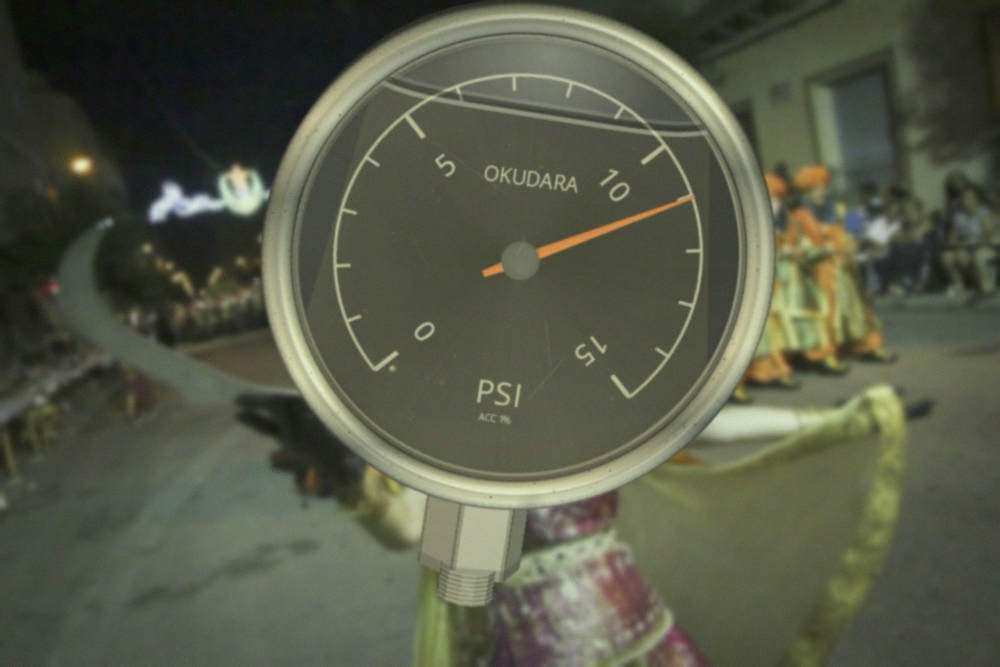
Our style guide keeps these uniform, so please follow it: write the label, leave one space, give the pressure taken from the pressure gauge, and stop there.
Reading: 11 psi
